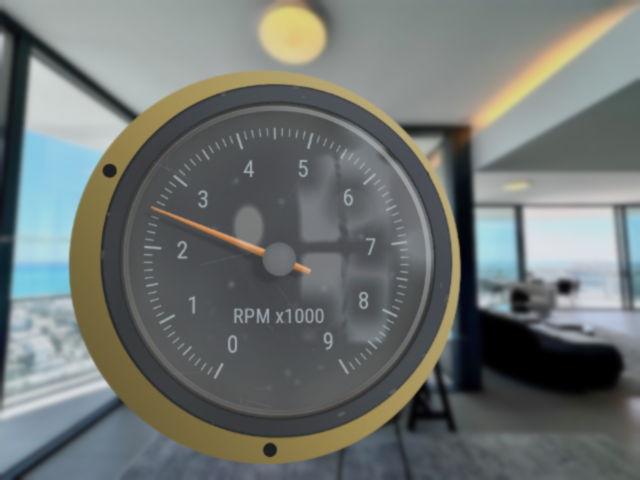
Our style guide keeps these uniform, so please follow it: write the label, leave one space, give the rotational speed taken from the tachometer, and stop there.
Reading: 2500 rpm
